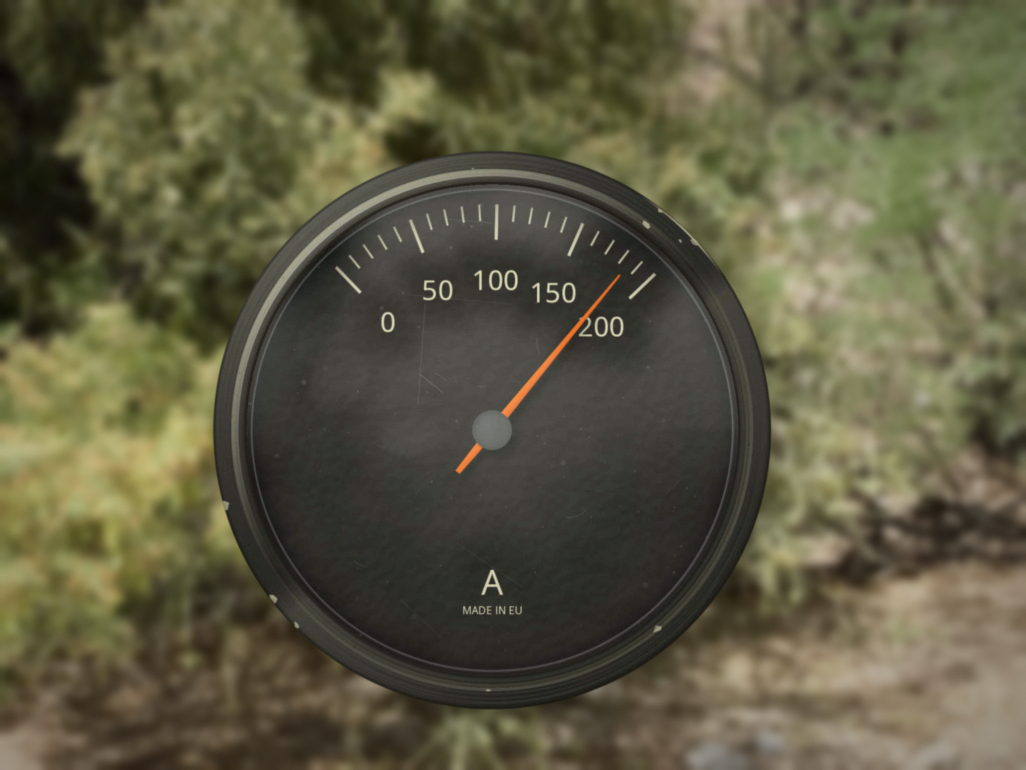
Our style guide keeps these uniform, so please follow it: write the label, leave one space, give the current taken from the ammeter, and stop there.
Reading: 185 A
